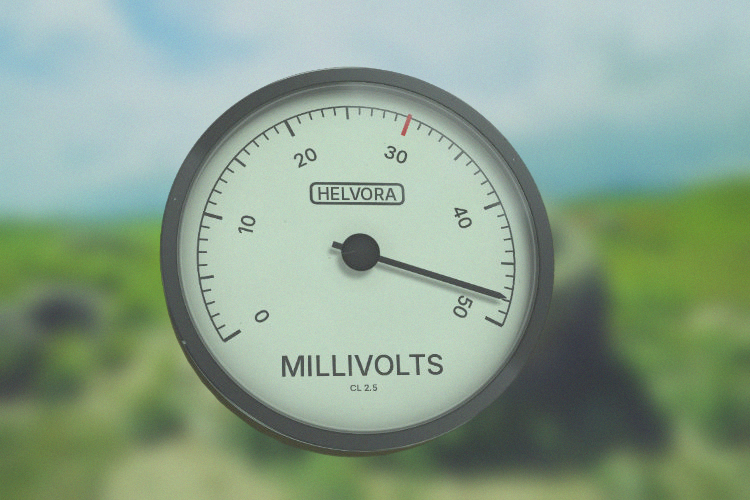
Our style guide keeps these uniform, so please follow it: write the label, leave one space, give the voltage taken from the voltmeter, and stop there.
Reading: 48 mV
